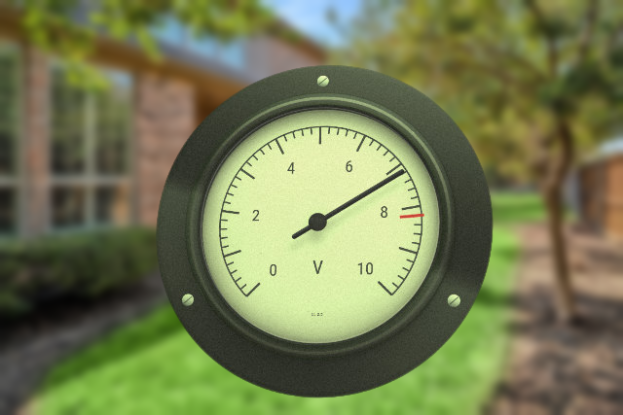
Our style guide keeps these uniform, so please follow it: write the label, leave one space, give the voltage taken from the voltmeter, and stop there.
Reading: 7.2 V
